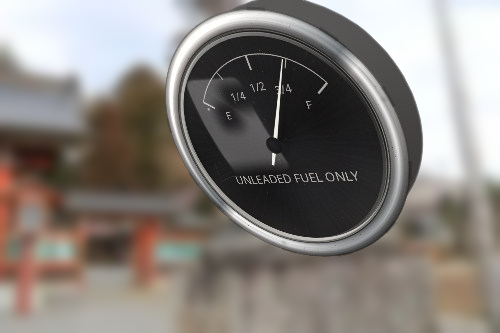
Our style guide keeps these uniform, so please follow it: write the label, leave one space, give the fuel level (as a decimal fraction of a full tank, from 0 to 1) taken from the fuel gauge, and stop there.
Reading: 0.75
